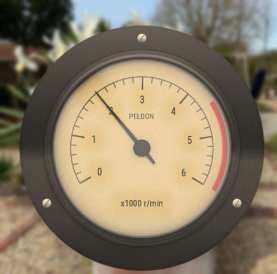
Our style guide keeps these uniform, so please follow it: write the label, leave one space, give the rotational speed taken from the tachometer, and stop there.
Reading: 2000 rpm
